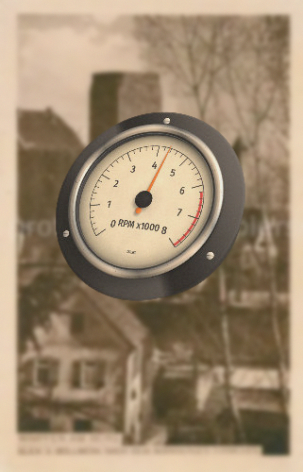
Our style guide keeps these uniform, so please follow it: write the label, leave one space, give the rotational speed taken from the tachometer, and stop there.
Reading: 4400 rpm
